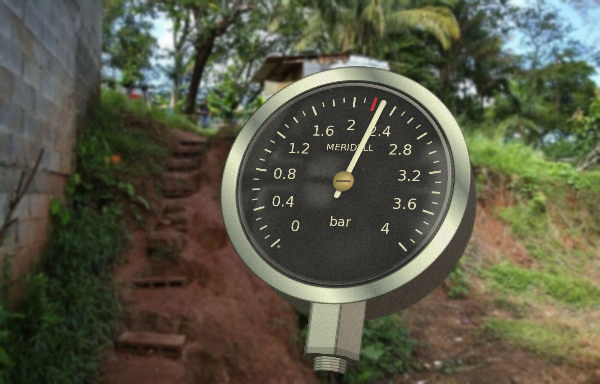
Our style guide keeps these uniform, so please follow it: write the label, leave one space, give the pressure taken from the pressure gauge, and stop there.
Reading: 2.3 bar
